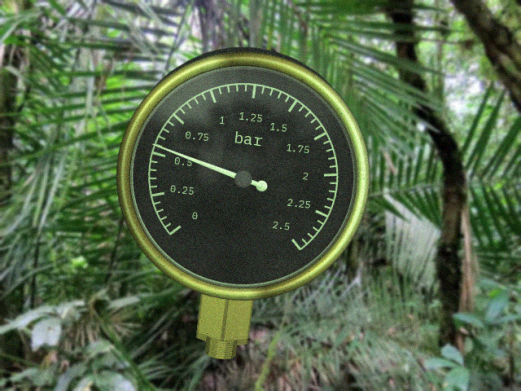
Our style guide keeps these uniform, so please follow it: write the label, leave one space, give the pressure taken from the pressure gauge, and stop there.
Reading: 0.55 bar
